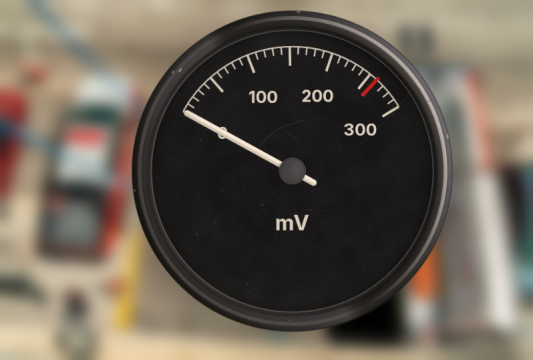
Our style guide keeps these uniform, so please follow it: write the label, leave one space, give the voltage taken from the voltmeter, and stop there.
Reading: 0 mV
